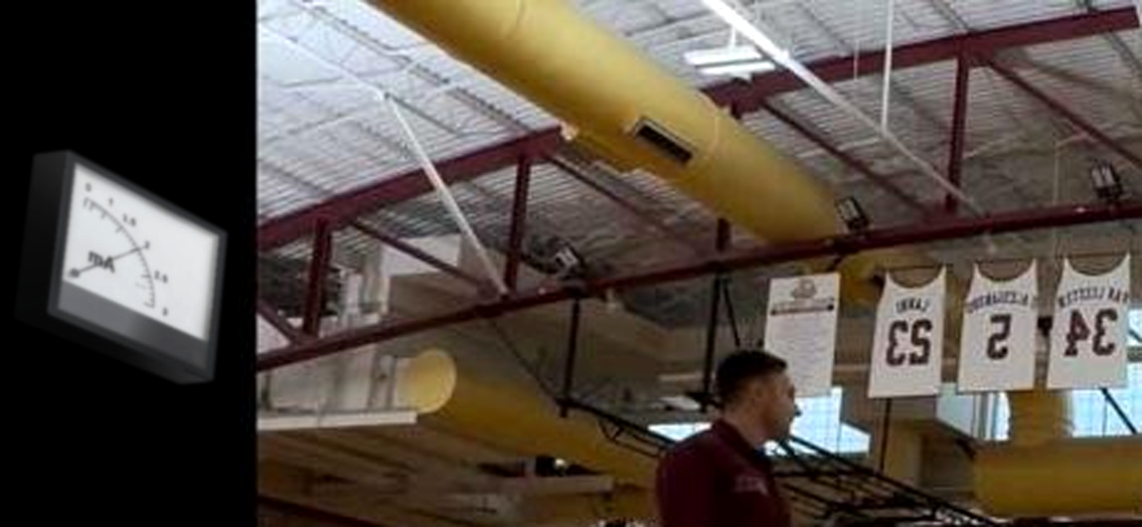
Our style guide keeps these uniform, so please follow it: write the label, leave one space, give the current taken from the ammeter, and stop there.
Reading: 2 mA
